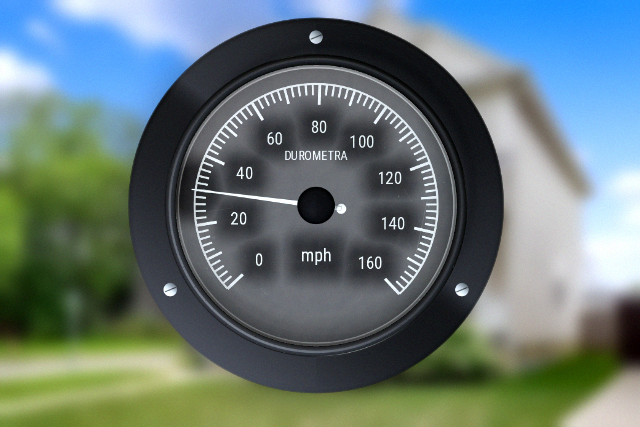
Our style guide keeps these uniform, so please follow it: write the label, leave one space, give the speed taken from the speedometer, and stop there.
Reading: 30 mph
